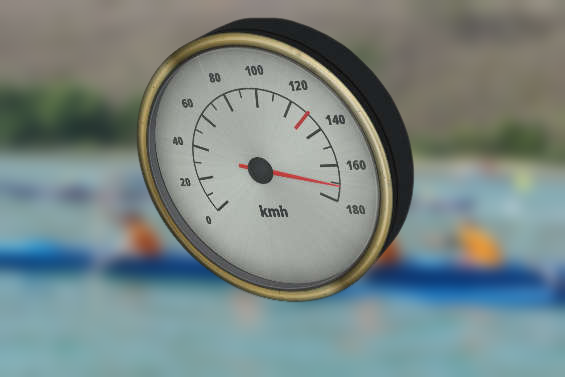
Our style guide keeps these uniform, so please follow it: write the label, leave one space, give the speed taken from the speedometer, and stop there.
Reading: 170 km/h
